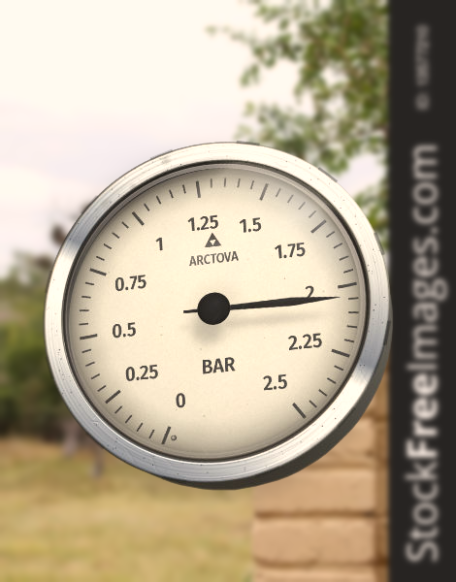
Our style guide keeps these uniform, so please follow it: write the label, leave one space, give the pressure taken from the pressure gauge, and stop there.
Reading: 2.05 bar
